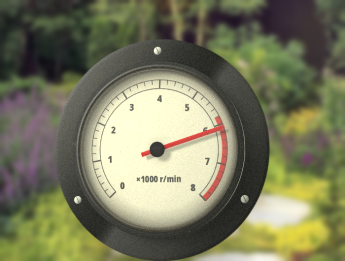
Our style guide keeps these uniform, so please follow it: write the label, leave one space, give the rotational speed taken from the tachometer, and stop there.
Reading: 6100 rpm
